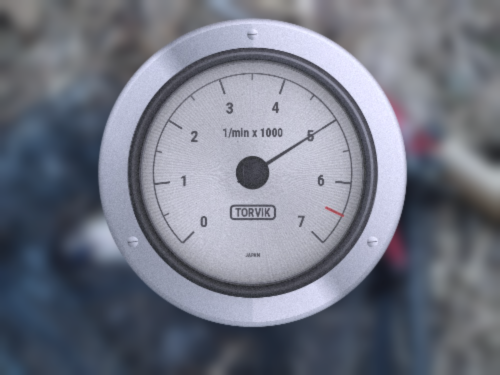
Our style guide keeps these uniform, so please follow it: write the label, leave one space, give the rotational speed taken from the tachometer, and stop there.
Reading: 5000 rpm
